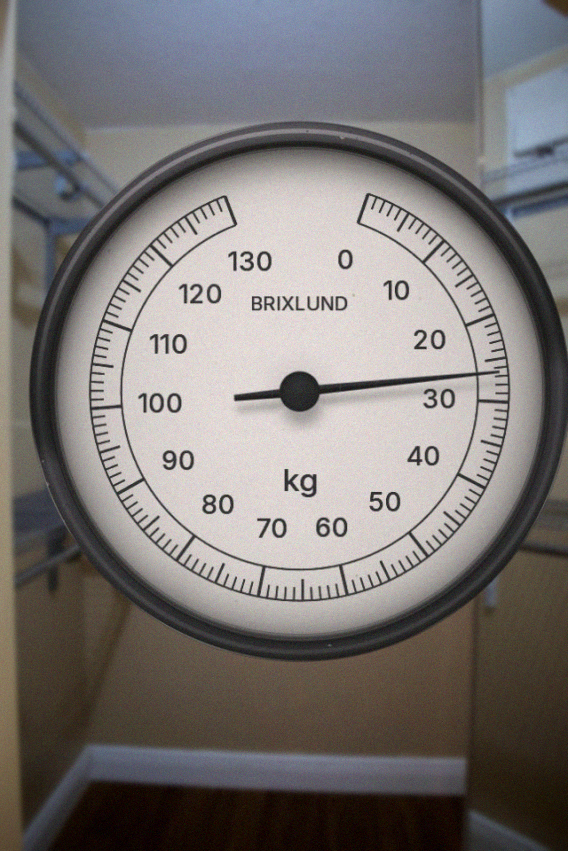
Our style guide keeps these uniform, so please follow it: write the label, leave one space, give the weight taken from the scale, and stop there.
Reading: 26.5 kg
